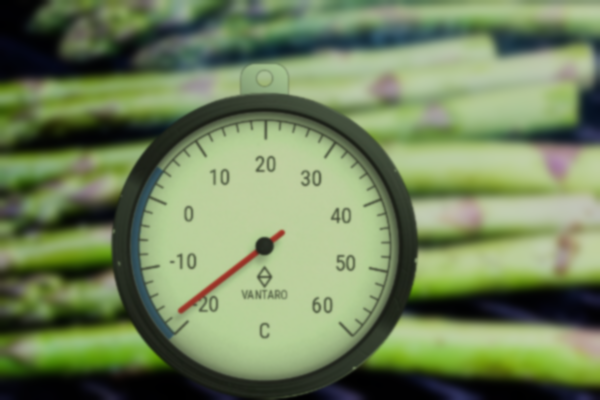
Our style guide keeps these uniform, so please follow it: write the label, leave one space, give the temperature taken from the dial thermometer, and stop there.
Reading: -18 °C
